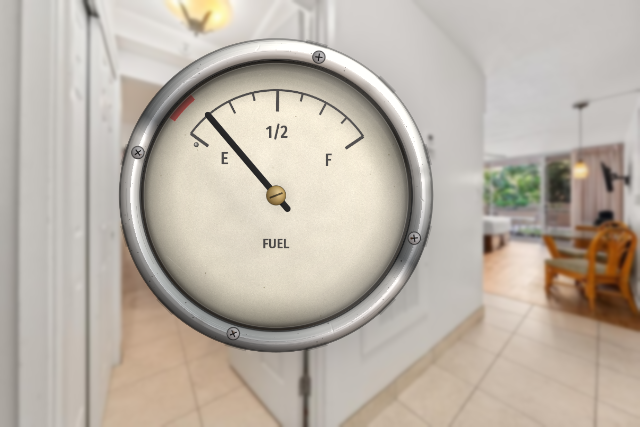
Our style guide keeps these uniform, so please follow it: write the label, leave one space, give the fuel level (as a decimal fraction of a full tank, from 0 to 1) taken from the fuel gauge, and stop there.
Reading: 0.125
